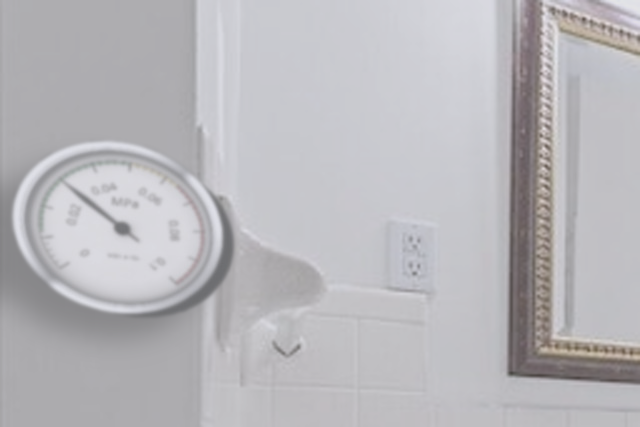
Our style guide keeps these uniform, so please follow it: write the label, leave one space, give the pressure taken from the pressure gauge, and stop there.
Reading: 0.03 MPa
